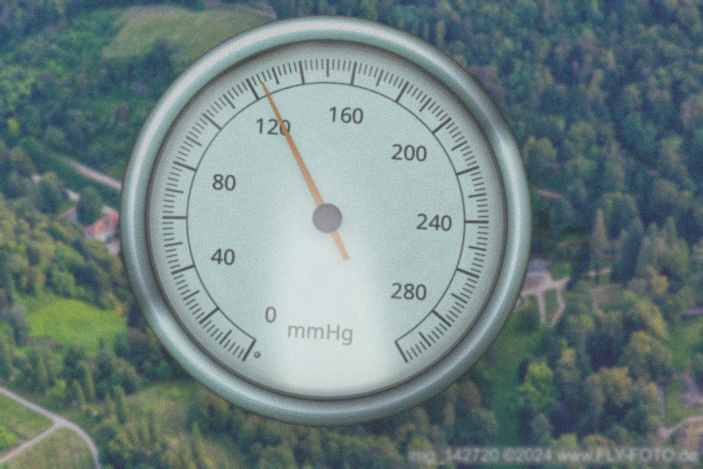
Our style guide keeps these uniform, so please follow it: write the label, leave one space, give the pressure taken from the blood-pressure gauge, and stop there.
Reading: 124 mmHg
